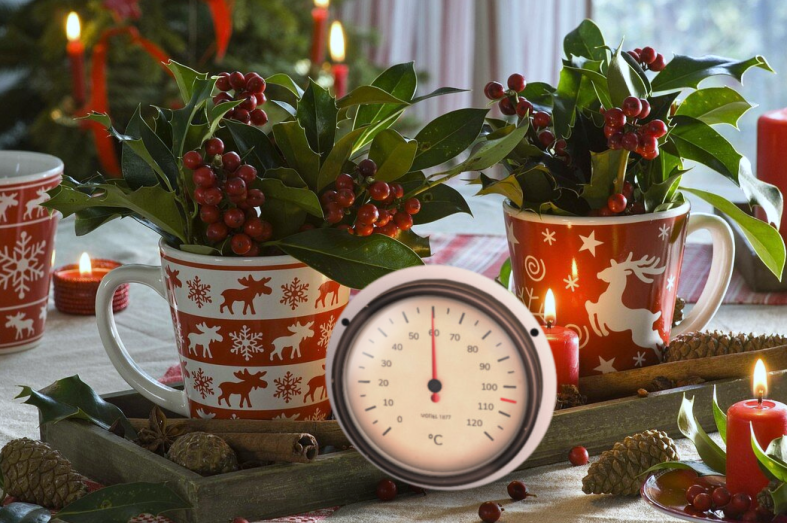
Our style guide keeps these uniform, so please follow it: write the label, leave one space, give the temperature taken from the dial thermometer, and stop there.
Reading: 60 °C
